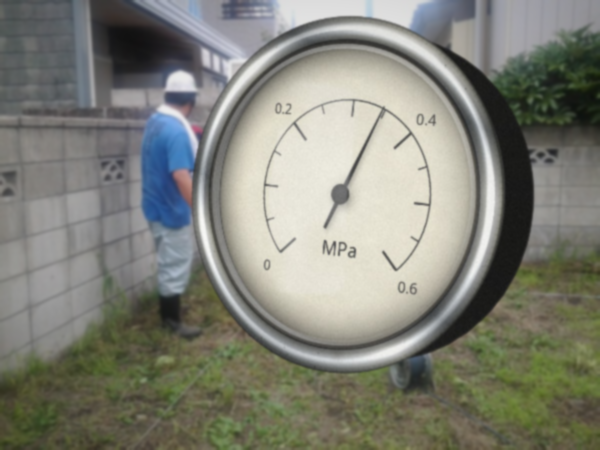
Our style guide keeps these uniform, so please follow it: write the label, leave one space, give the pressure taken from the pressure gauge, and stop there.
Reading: 0.35 MPa
